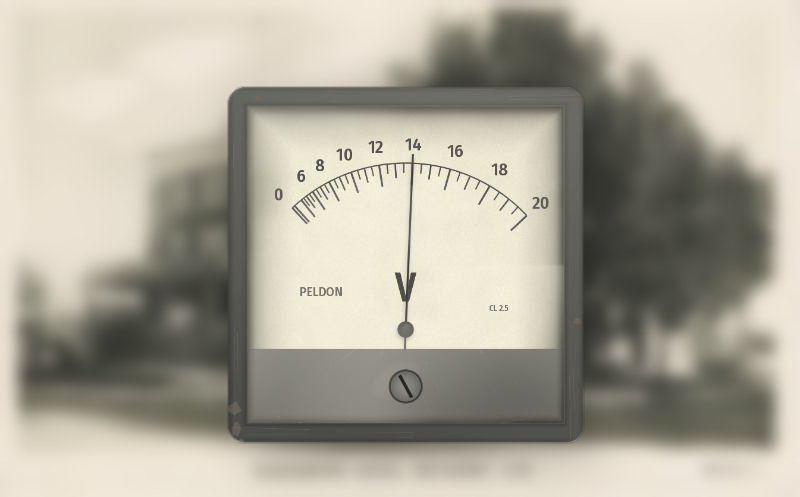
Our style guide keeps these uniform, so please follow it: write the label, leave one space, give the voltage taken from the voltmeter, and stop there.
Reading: 14 V
